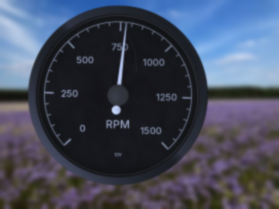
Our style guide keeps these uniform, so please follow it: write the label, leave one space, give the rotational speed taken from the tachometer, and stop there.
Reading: 775 rpm
